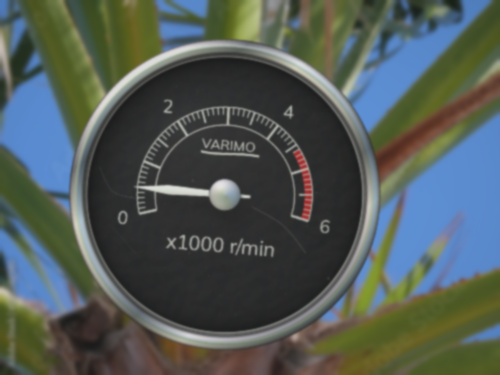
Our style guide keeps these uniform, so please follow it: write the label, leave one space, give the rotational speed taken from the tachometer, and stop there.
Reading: 500 rpm
